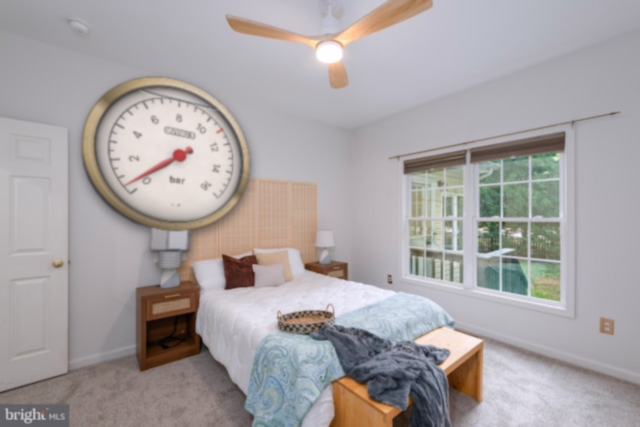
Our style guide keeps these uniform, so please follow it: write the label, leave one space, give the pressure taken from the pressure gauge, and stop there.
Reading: 0.5 bar
